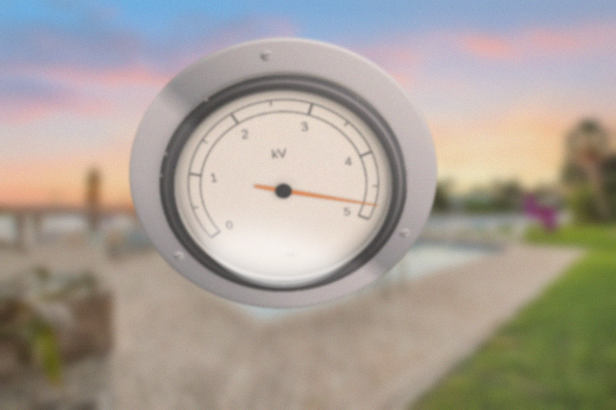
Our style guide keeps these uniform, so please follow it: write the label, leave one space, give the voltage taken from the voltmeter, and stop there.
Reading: 4.75 kV
